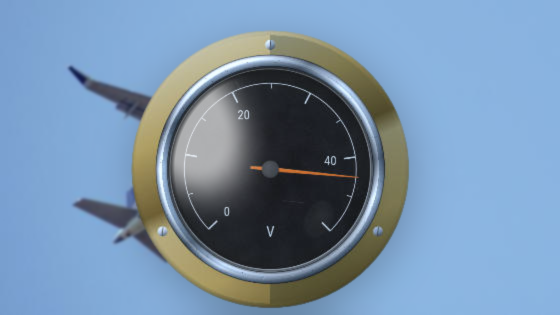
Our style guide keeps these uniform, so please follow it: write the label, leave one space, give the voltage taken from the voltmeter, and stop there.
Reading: 42.5 V
